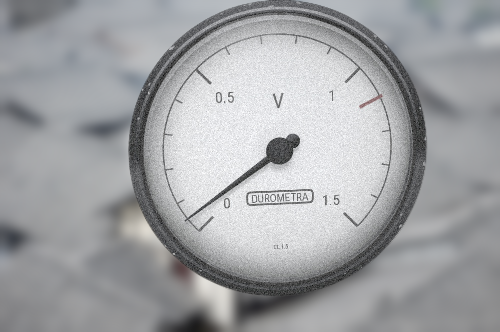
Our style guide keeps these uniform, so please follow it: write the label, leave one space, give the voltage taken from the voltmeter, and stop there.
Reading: 0.05 V
